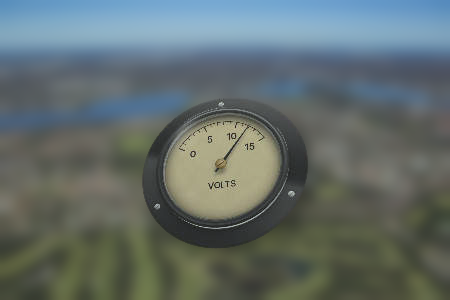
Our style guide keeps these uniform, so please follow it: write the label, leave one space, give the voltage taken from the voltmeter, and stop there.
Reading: 12 V
